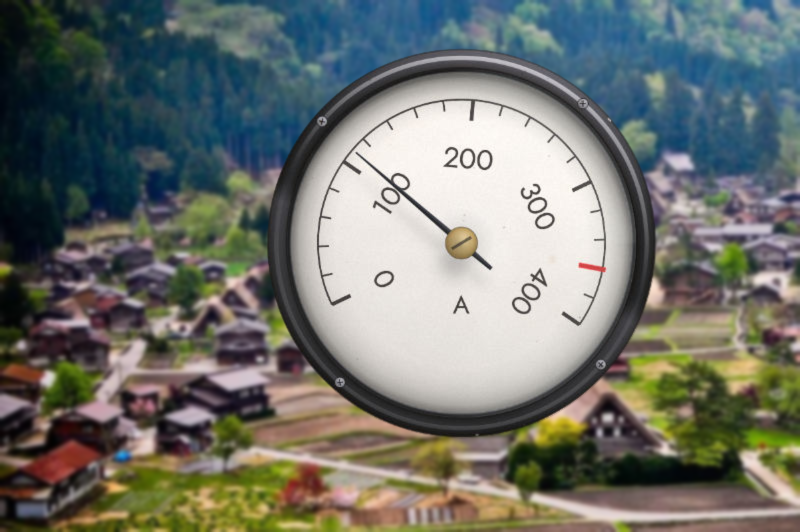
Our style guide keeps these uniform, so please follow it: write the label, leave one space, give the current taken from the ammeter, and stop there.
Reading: 110 A
